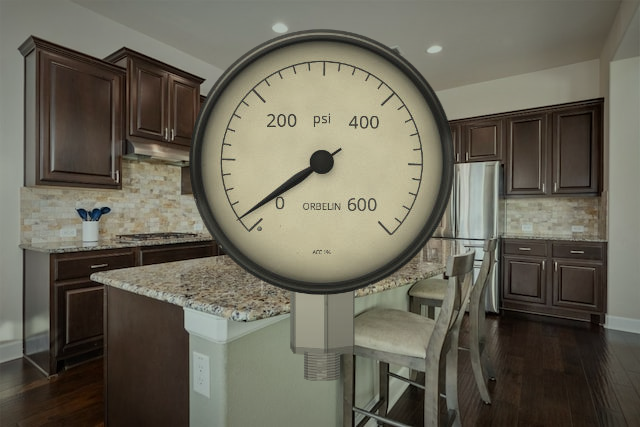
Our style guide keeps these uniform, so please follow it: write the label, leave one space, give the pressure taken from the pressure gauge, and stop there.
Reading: 20 psi
